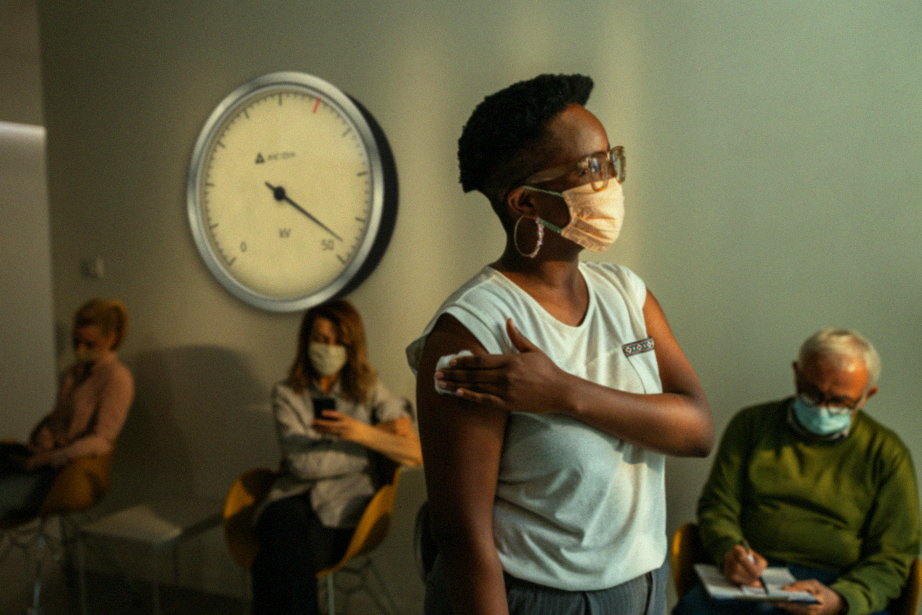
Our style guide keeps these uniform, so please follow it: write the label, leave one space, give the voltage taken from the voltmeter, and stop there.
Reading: 48 kV
